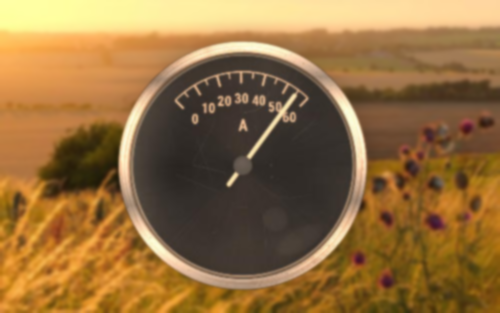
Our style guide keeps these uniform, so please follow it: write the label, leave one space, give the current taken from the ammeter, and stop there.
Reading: 55 A
